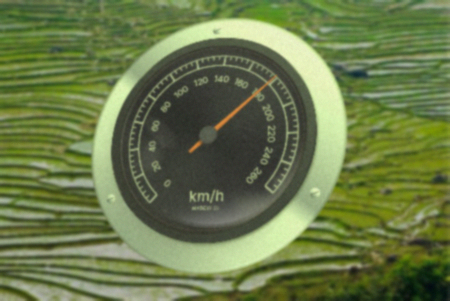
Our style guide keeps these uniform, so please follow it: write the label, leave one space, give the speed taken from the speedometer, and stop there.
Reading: 180 km/h
